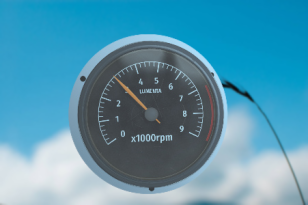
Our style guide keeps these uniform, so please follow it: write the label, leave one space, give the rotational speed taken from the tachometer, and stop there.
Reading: 3000 rpm
